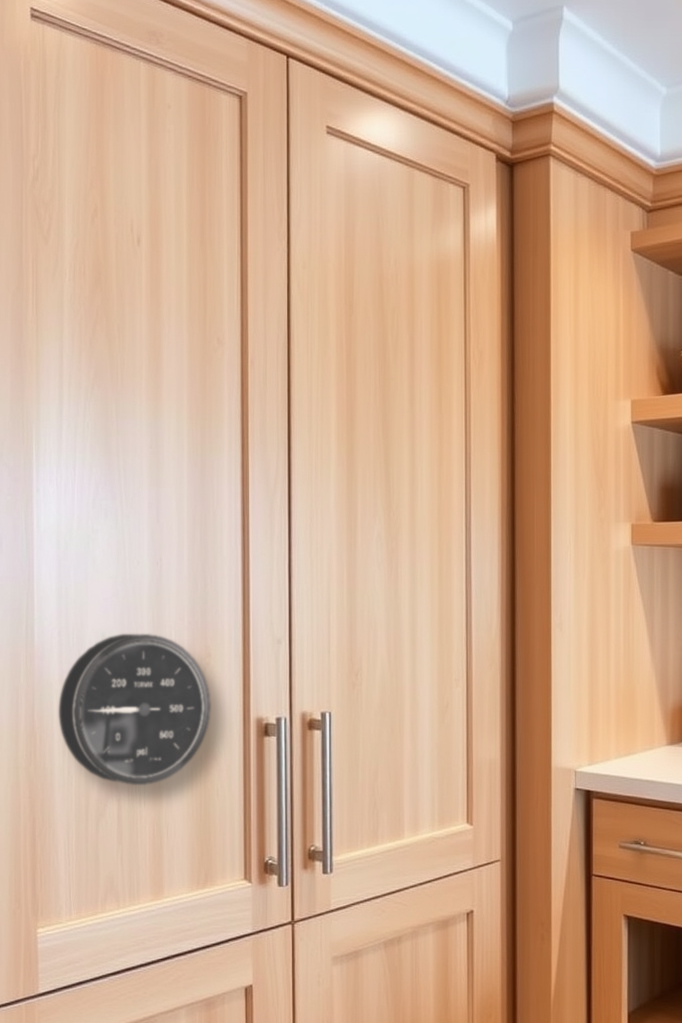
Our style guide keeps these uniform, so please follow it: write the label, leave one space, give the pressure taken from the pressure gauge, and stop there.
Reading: 100 psi
